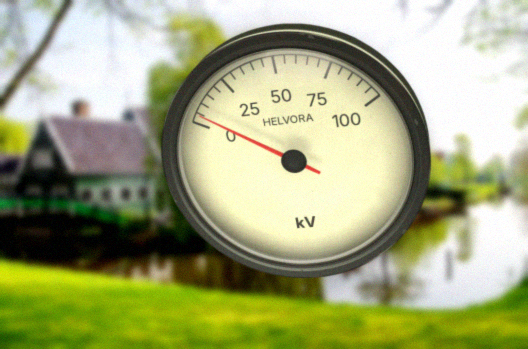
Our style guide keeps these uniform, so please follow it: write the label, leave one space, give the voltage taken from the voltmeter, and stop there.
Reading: 5 kV
